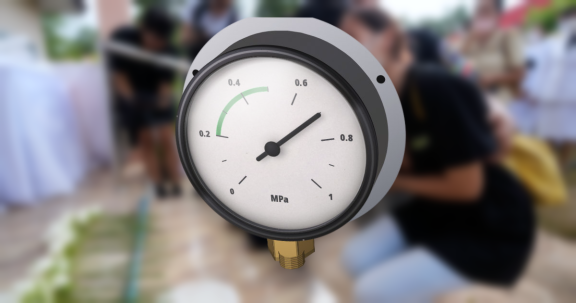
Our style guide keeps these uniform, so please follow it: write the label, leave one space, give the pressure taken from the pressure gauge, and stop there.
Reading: 0.7 MPa
